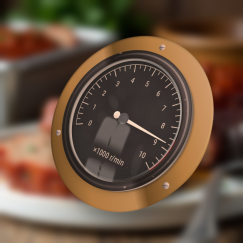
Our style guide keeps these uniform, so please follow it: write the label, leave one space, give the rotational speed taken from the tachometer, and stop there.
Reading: 8750 rpm
